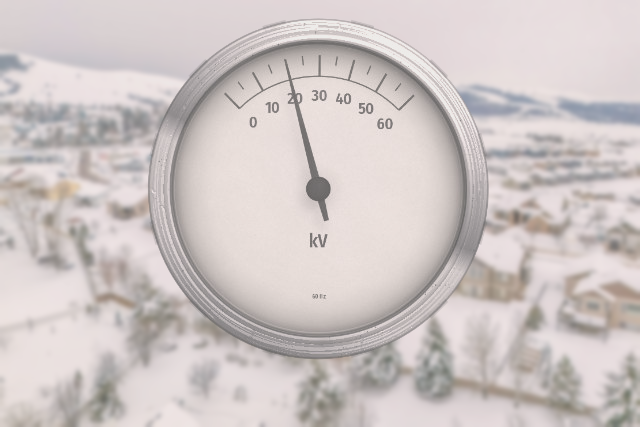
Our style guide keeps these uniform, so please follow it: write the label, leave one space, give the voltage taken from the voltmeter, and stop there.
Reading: 20 kV
